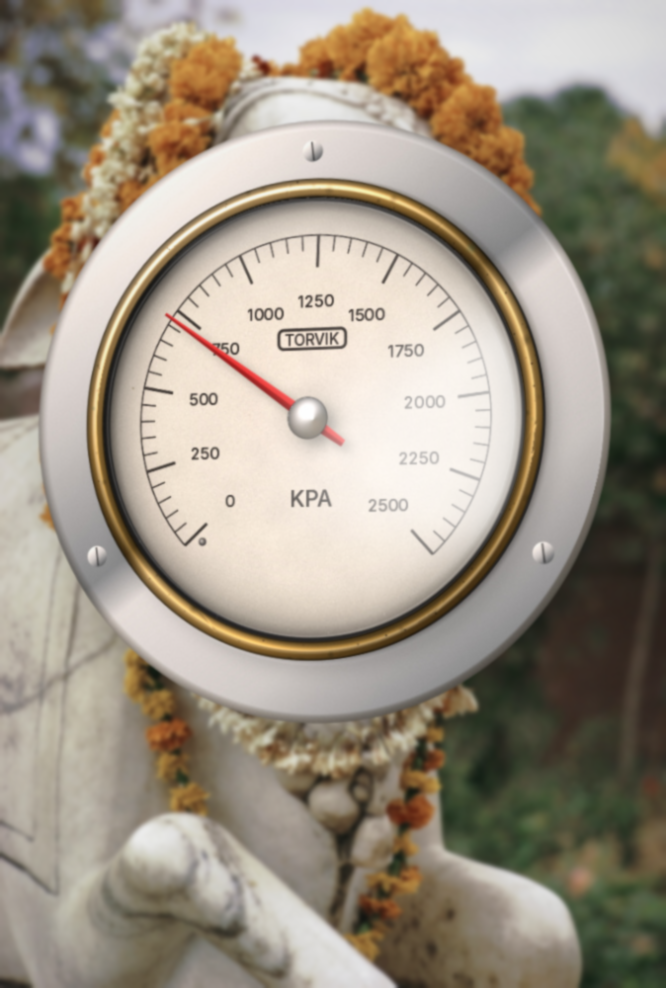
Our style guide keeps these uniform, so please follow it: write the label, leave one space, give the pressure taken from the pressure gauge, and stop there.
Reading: 725 kPa
